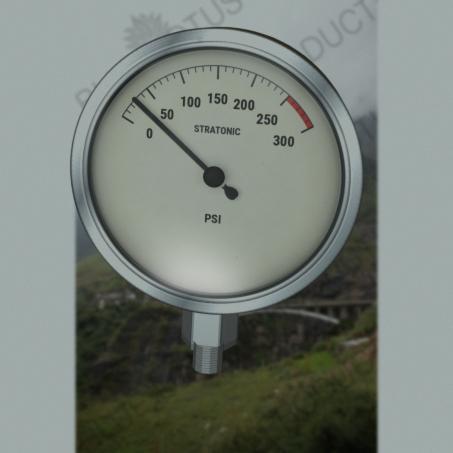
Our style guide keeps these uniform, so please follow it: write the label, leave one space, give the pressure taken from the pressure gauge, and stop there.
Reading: 30 psi
